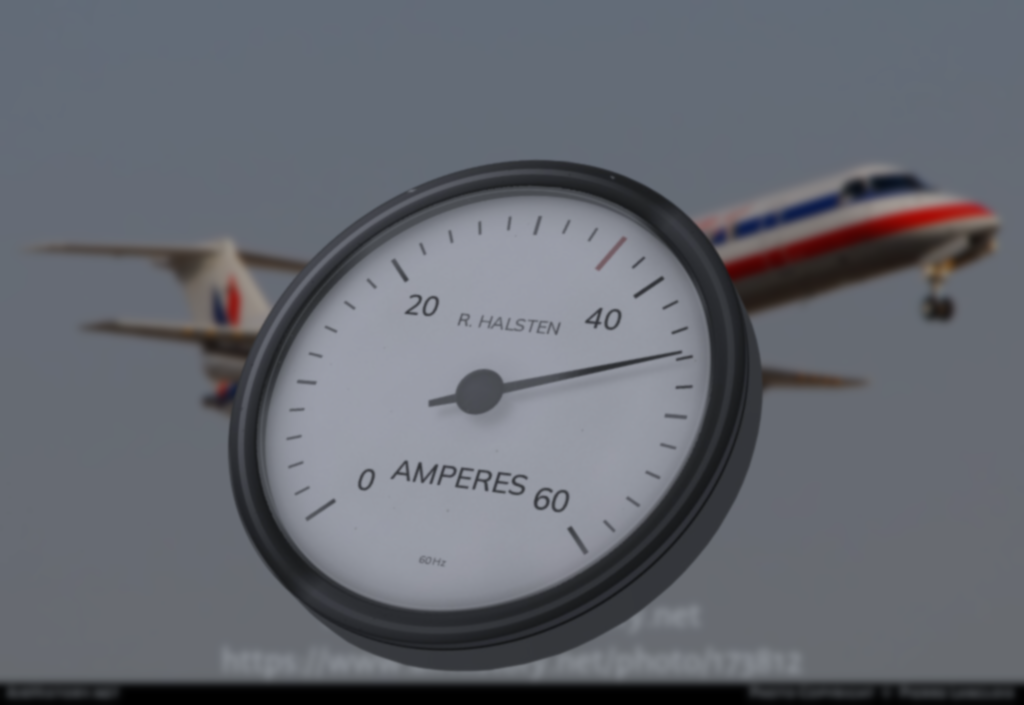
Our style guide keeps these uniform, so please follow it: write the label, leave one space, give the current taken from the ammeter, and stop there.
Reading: 46 A
